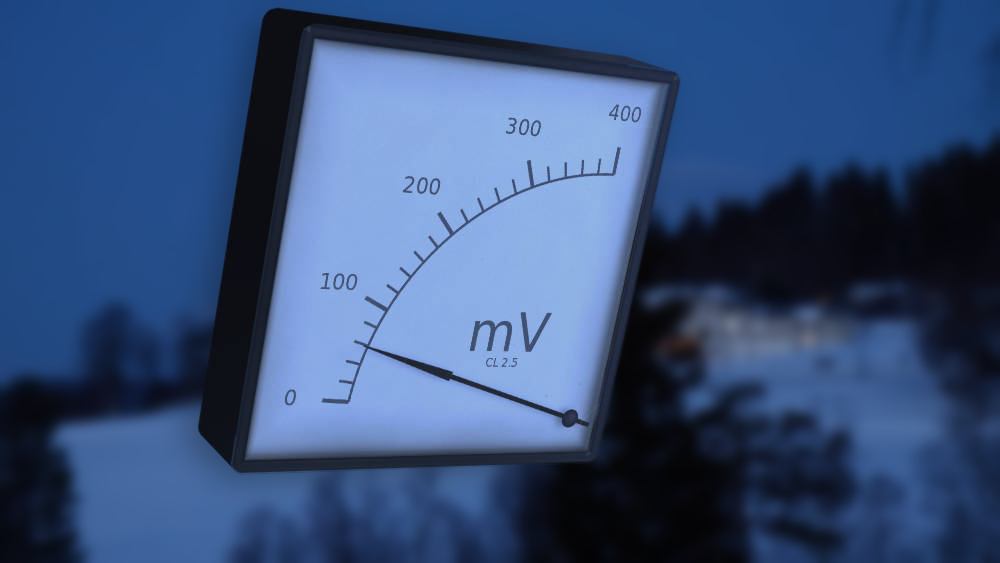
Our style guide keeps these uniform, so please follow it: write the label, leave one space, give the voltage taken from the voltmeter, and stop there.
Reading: 60 mV
